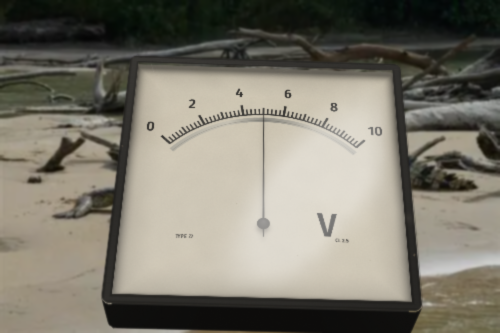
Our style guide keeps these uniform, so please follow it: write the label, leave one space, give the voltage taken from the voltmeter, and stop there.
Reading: 5 V
